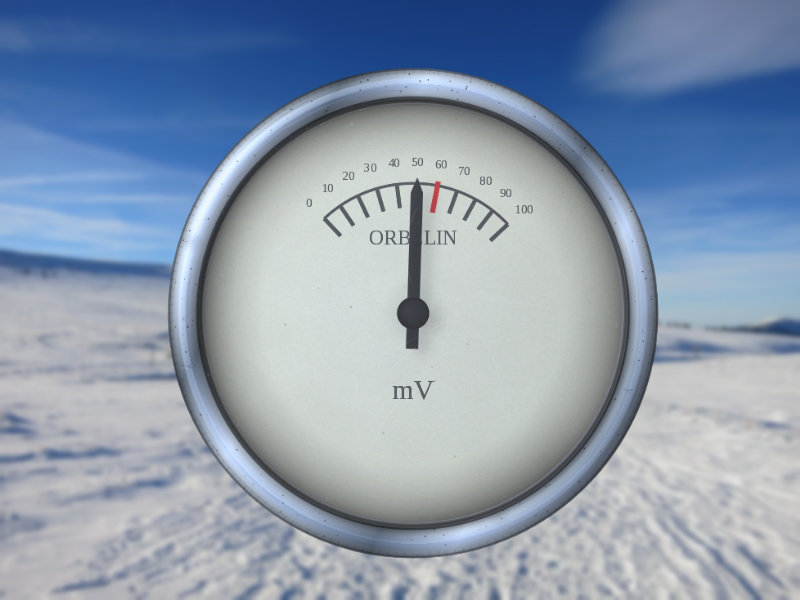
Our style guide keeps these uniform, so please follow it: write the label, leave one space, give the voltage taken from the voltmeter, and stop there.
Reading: 50 mV
